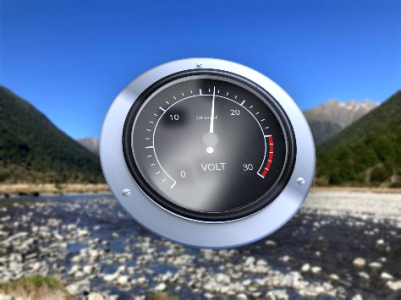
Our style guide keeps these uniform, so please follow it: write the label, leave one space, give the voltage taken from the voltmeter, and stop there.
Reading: 16.5 V
